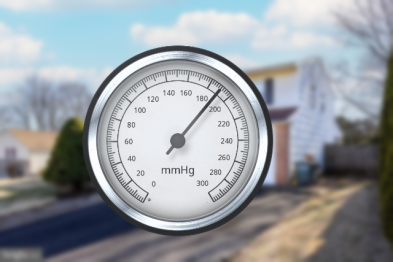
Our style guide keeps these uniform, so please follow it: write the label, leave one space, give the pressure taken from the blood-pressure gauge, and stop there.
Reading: 190 mmHg
